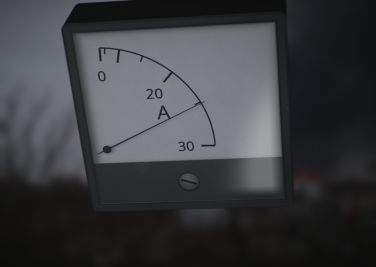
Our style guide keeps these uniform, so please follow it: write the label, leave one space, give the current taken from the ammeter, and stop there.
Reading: 25 A
